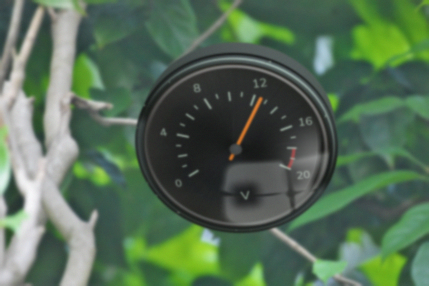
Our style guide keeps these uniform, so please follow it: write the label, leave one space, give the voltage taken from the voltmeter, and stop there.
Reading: 12.5 V
